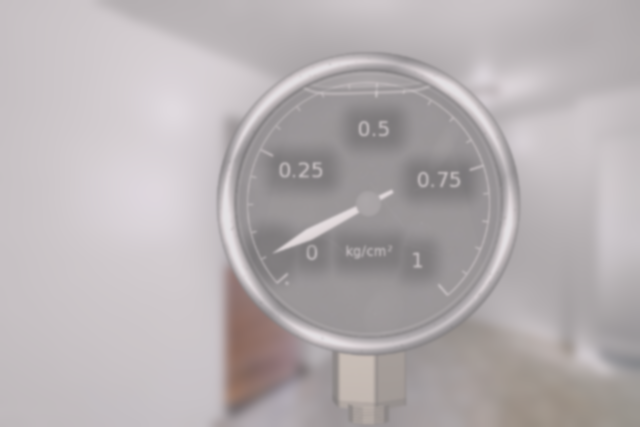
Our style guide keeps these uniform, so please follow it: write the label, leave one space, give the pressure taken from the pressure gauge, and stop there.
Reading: 0.05 kg/cm²
